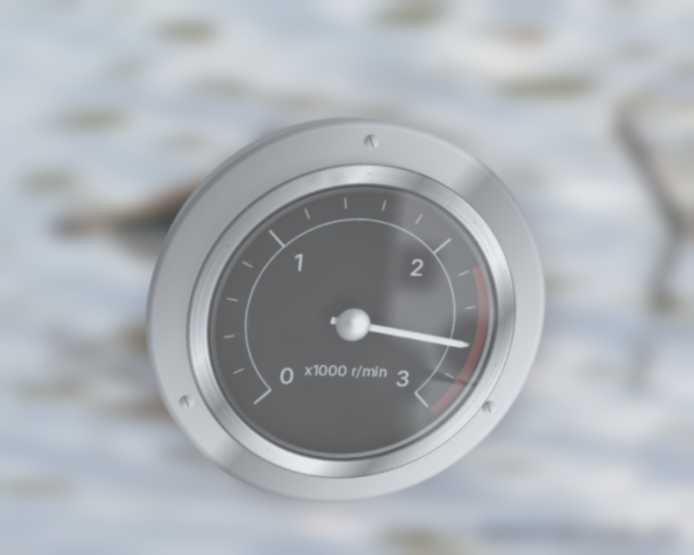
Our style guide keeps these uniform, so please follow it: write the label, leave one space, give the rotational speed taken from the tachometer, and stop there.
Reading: 2600 rpm
